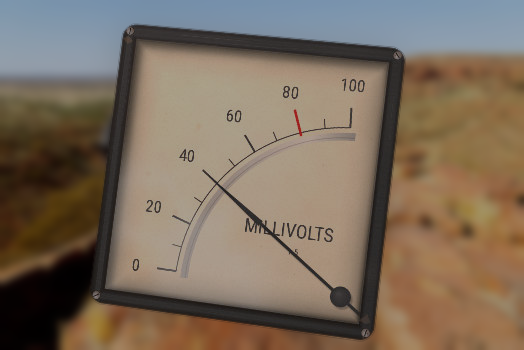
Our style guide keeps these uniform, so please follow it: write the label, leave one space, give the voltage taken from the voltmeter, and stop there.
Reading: 40 mV
